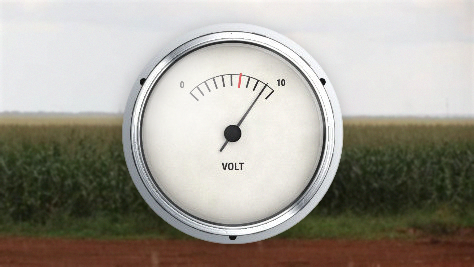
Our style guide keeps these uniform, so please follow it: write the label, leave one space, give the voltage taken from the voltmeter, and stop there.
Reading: 9 V
